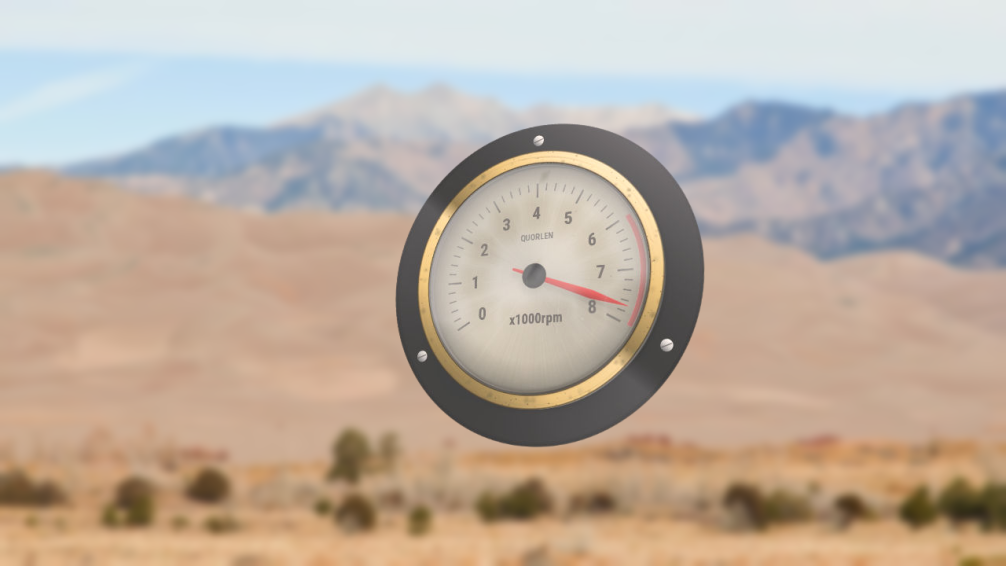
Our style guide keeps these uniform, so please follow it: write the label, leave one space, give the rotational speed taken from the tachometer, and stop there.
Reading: 7700 rpm
